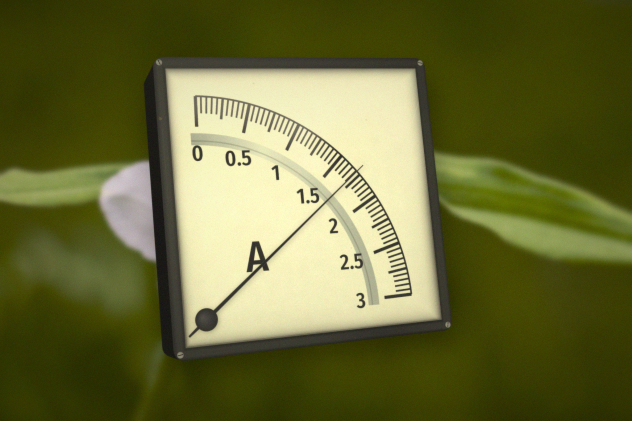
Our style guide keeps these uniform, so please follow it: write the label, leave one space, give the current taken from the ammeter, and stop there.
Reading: 1.7 A
